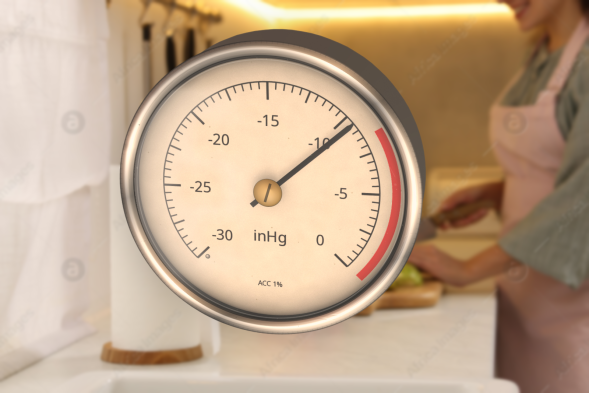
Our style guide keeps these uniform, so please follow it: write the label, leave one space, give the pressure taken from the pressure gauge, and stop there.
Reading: -9.5 inHg
